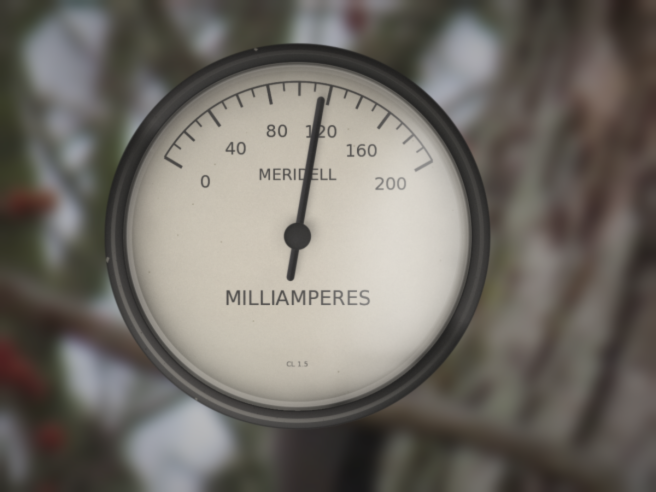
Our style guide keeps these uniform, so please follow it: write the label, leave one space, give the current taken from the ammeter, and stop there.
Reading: 115 mA
